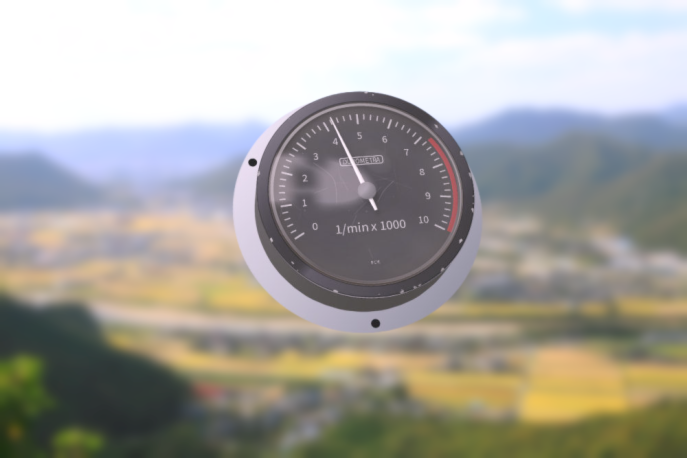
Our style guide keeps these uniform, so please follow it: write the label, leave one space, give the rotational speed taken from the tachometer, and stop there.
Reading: 4200 rpm
